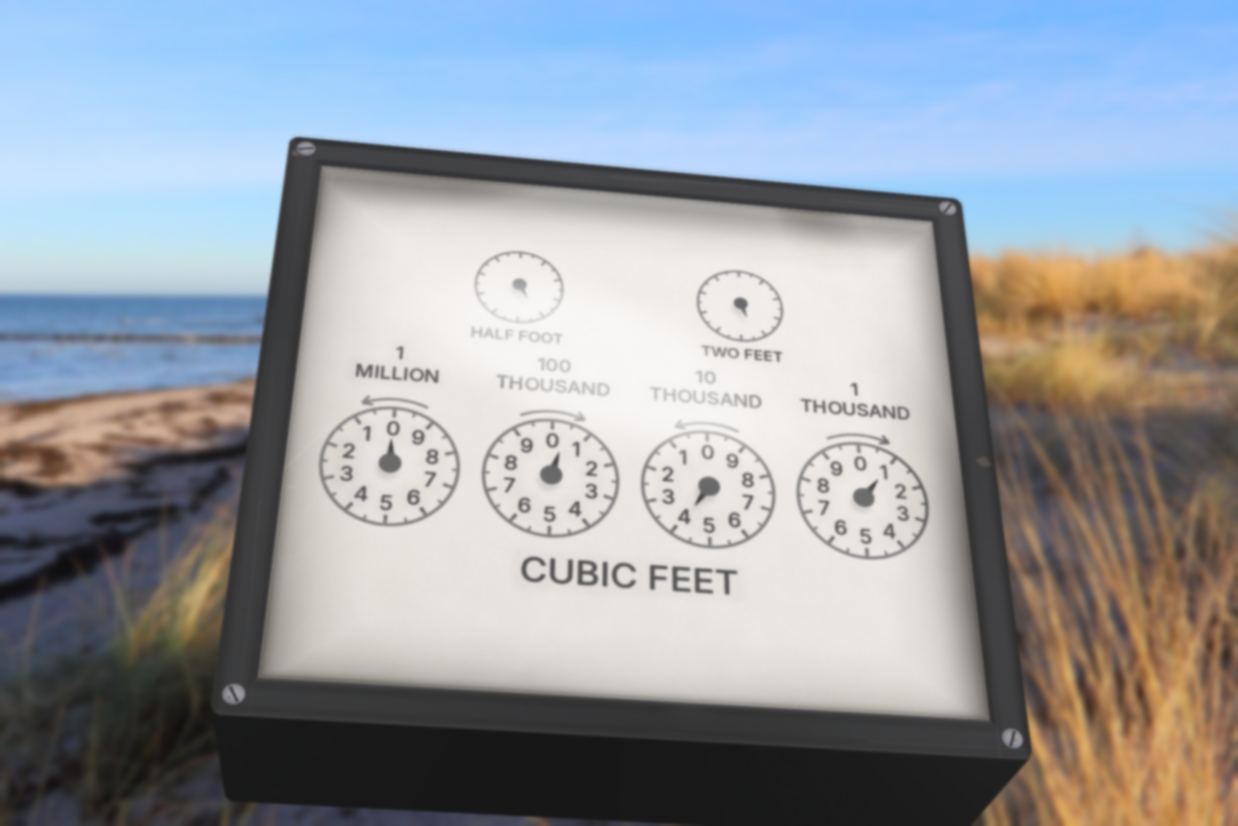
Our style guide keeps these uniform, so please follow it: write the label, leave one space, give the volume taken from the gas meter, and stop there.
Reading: 4100 ft³
